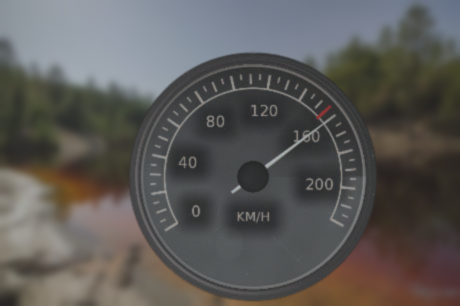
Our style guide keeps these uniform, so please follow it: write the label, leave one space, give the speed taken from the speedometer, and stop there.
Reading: 160 km/h
